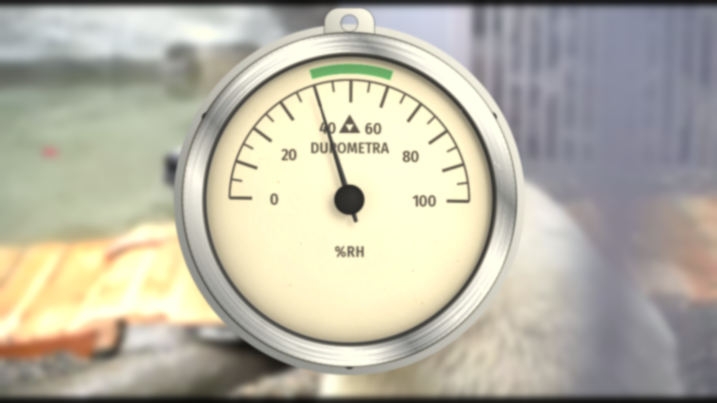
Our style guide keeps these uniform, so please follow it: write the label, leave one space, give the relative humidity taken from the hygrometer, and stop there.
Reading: 40 %
